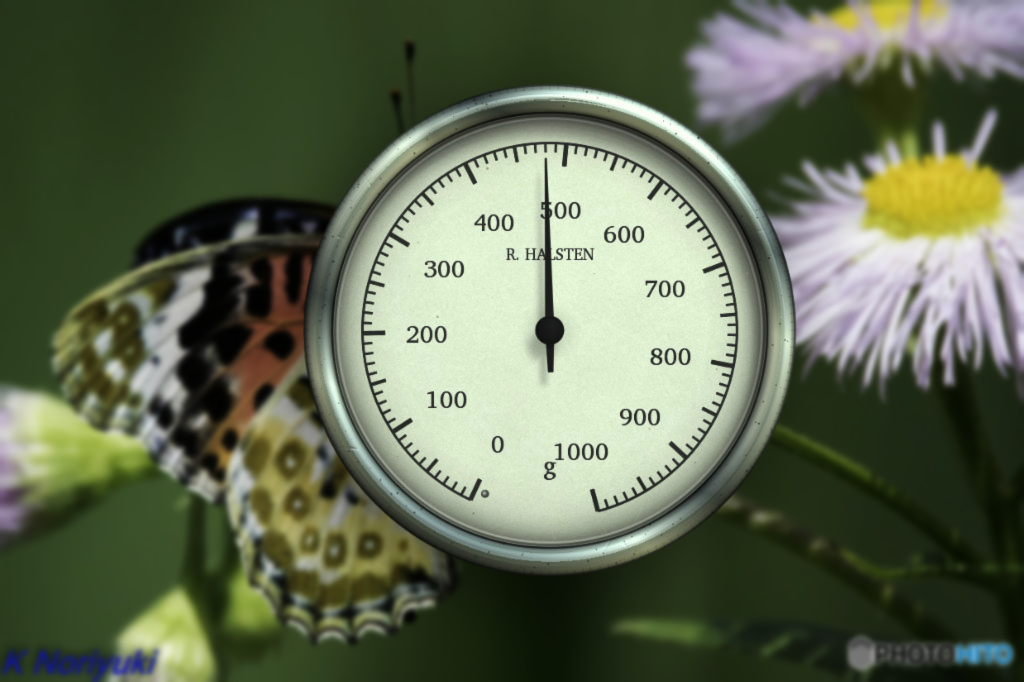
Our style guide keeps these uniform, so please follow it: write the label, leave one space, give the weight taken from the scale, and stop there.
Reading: 480 g
